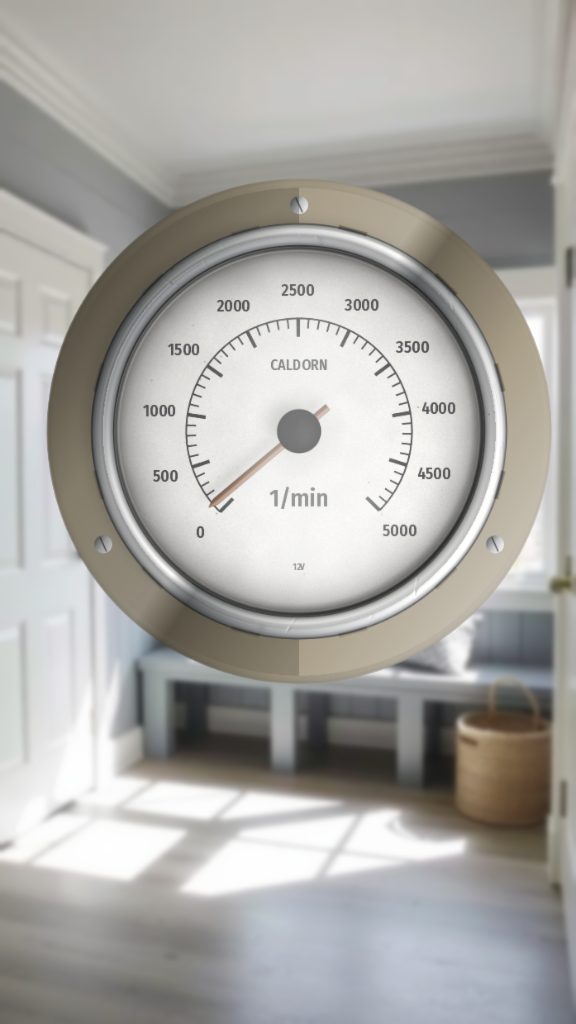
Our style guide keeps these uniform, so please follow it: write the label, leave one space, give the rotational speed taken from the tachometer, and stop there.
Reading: 100 rpm
